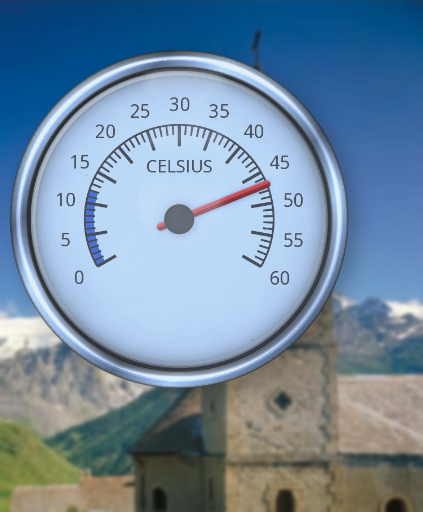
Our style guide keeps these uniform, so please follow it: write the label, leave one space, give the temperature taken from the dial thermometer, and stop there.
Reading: 47 °C
